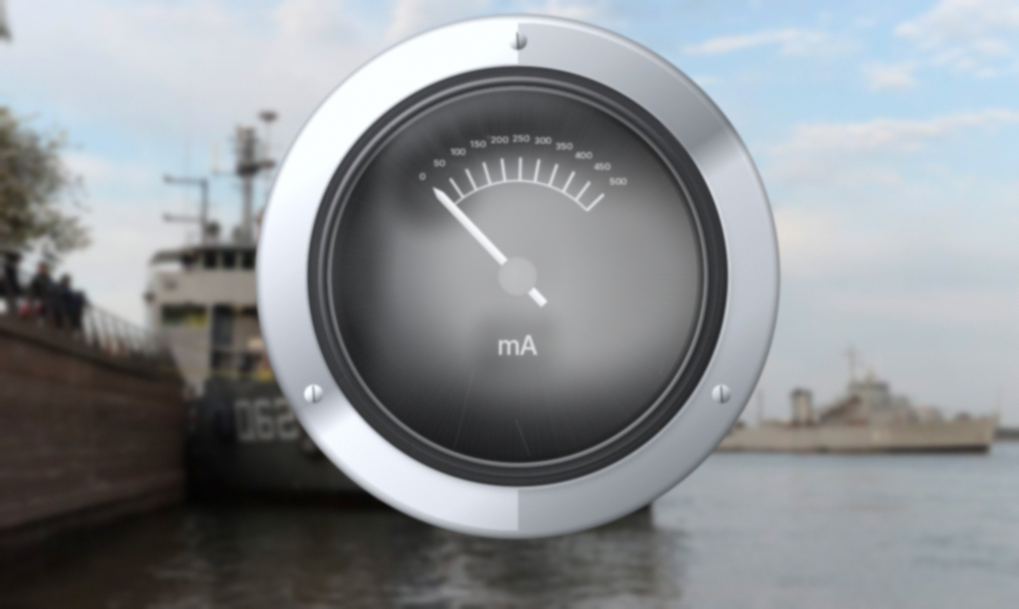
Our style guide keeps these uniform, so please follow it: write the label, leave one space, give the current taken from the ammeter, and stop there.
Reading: 0 mA
